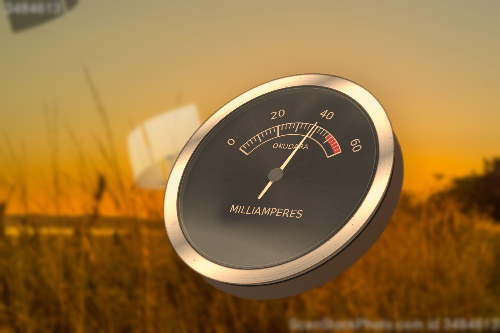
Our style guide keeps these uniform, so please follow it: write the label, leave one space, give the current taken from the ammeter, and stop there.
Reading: 40 mA
